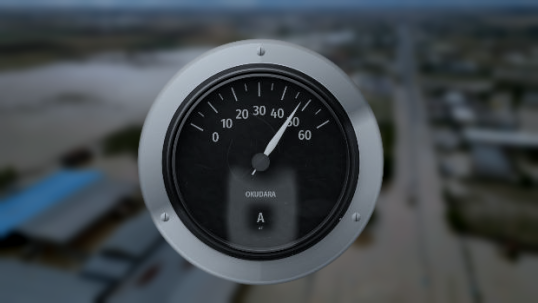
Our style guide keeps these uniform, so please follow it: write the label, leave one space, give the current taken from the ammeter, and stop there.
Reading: 47.5 A
